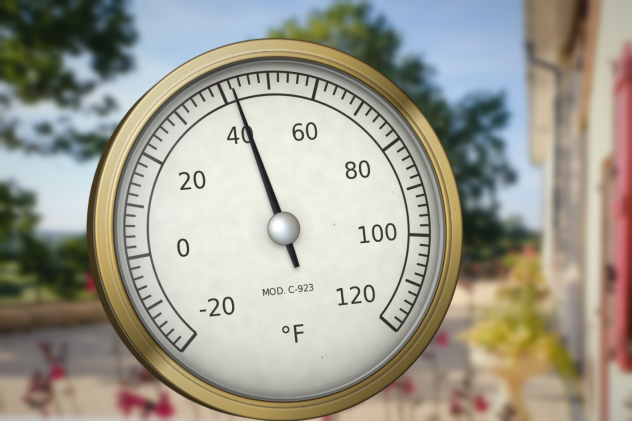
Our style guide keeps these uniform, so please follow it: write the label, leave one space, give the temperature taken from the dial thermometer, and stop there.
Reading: 42 °F
